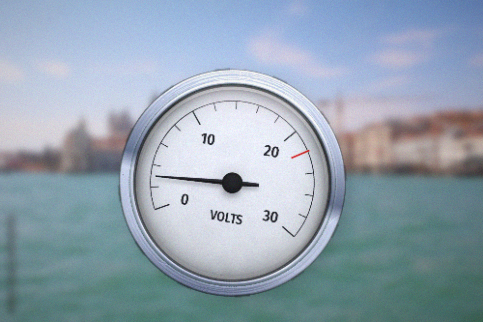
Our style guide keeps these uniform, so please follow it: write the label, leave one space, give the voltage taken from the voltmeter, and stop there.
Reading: 3 V
